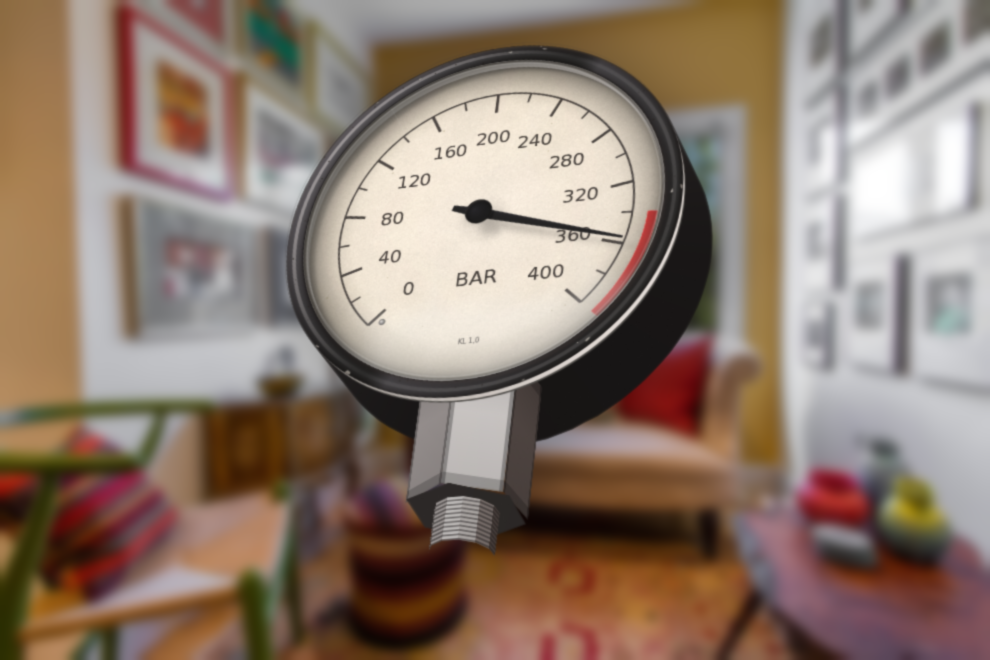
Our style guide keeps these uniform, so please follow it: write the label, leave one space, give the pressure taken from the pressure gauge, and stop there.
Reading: 360 bar
